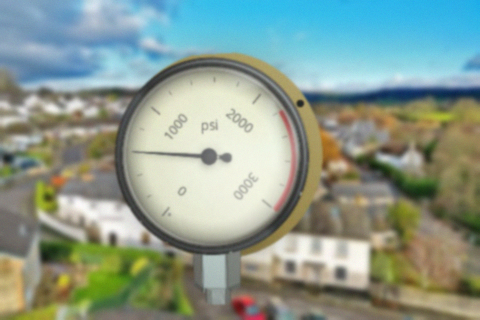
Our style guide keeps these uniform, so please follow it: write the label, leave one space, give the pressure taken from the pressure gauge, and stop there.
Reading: 600 psi
